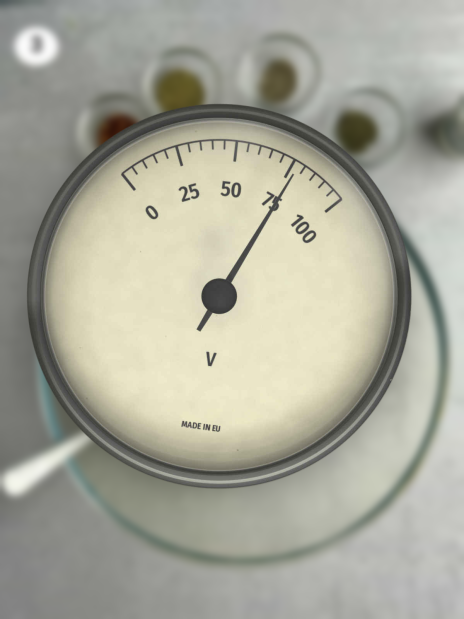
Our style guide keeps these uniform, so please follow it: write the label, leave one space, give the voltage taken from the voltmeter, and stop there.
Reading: 77.5 V
